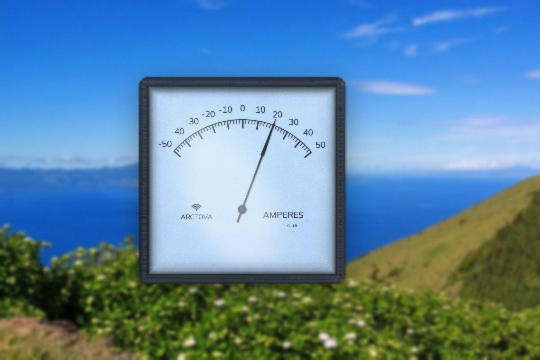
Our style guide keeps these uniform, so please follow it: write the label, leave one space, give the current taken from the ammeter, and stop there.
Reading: 20 A
